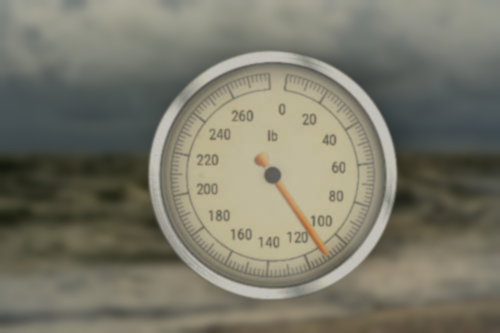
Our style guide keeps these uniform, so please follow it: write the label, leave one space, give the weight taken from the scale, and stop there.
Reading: 110 lb
